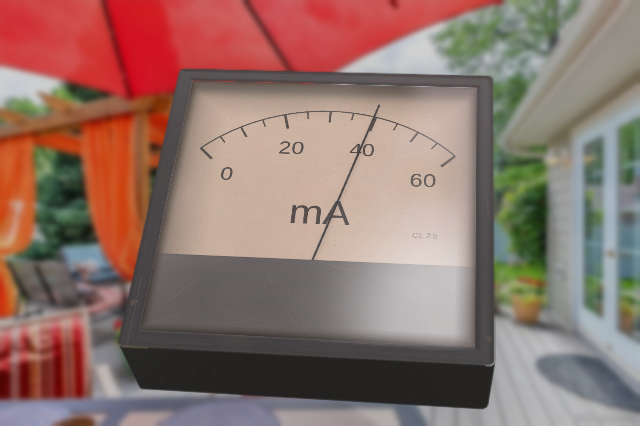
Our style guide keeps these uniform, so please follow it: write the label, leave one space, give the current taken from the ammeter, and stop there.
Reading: 40 mA
